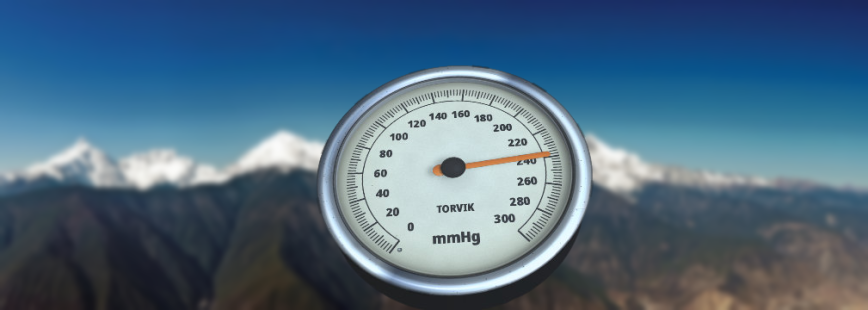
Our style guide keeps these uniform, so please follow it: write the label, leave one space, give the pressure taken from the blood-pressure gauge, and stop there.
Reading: 240 mmHg
